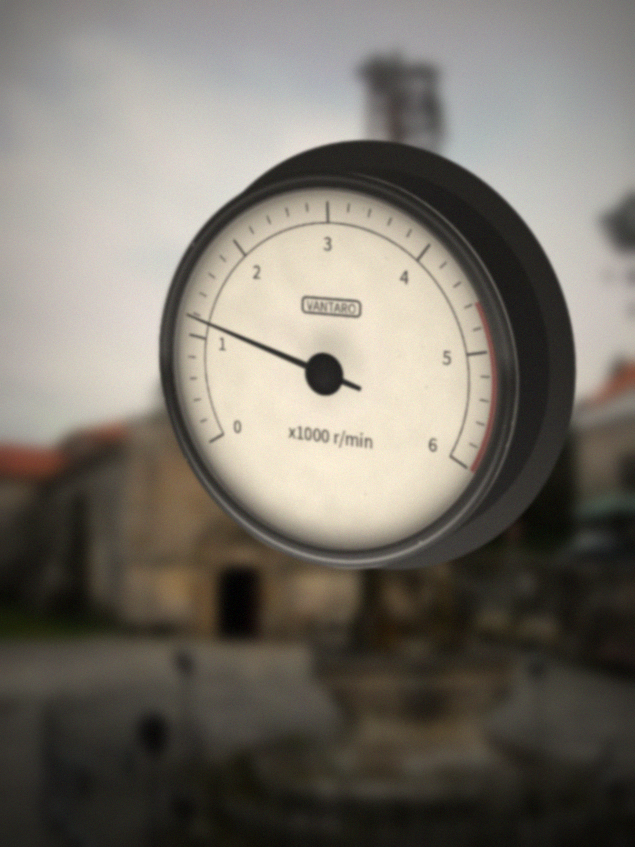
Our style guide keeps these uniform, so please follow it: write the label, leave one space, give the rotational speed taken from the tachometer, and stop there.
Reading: 1200 rpm
